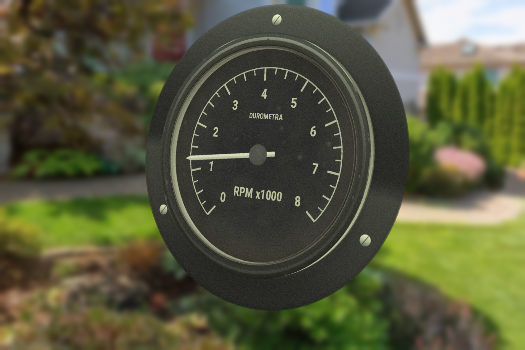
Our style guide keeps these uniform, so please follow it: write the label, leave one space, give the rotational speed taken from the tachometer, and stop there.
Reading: 1250 rpm
